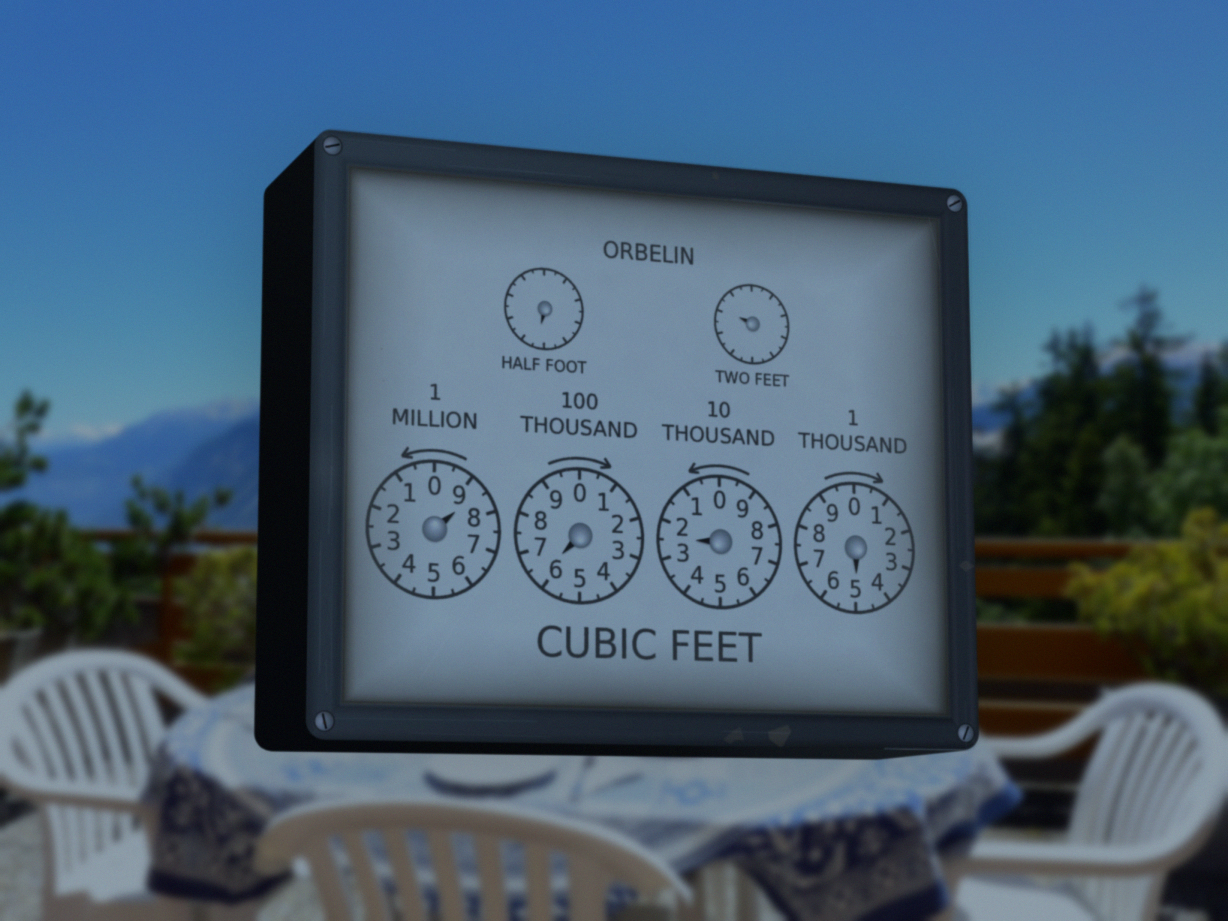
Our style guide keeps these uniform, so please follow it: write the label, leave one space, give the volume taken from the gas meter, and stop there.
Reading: 862500 ft³
